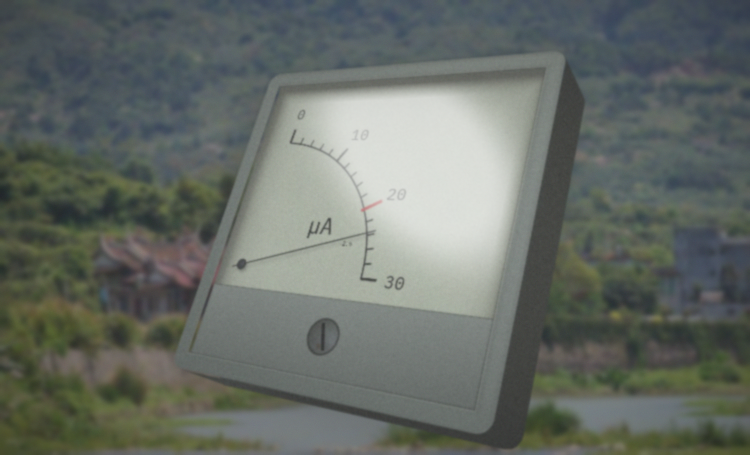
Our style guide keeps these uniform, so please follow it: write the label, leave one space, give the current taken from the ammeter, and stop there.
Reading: 24 µA
